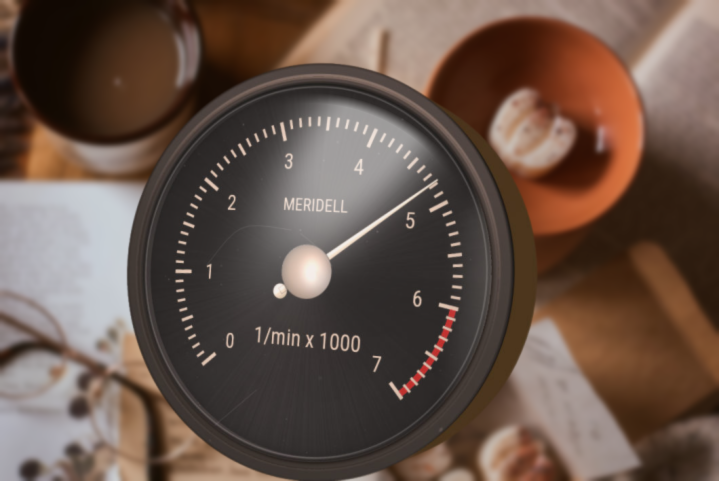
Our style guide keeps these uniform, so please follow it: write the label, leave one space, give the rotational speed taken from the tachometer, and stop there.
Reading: 4800 rpm
